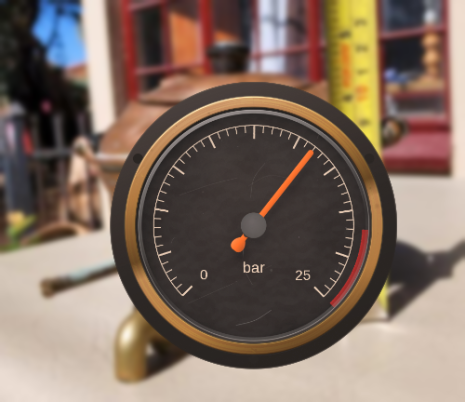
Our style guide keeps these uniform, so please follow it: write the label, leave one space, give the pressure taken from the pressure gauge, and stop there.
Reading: 16 bar
